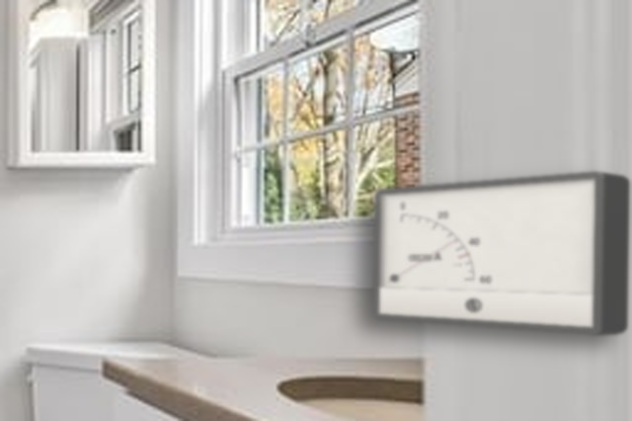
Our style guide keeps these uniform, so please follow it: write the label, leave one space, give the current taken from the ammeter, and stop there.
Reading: 35 A
